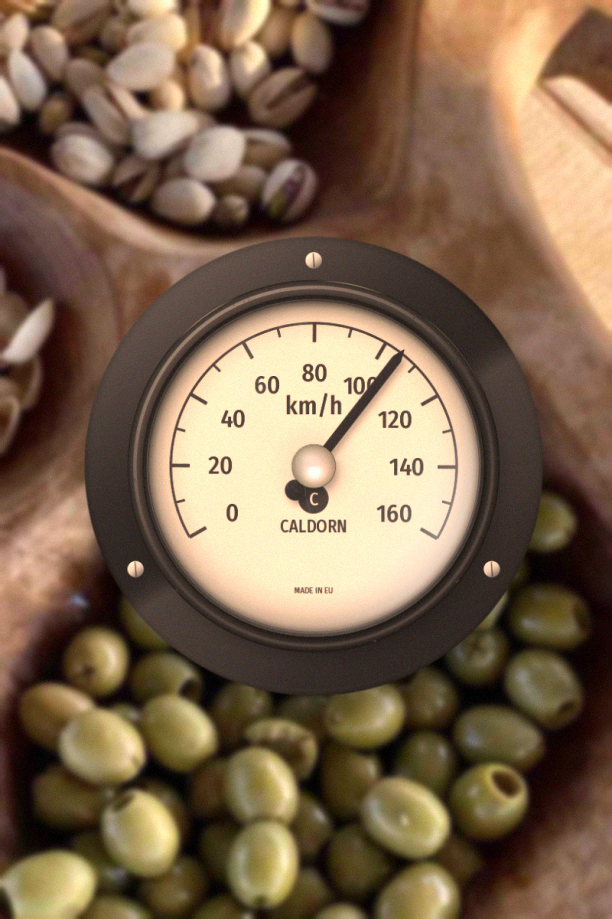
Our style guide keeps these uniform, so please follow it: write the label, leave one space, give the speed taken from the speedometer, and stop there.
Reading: 105 km/h
